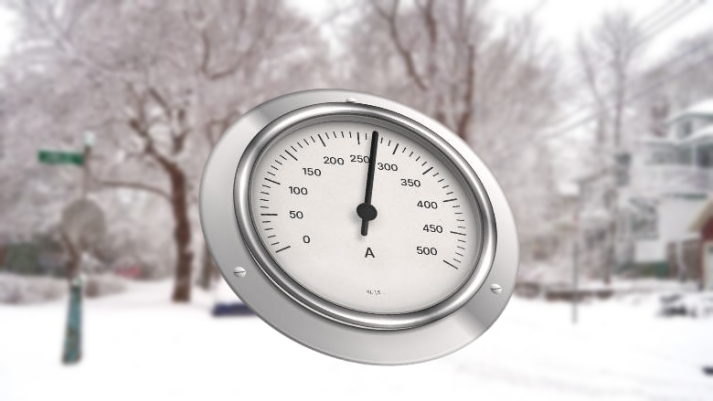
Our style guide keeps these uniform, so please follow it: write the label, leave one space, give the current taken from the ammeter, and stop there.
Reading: 270 A
